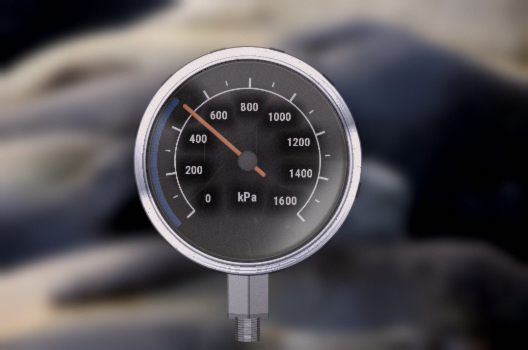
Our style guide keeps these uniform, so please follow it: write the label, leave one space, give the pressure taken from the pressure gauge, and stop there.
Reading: 500 kPa
